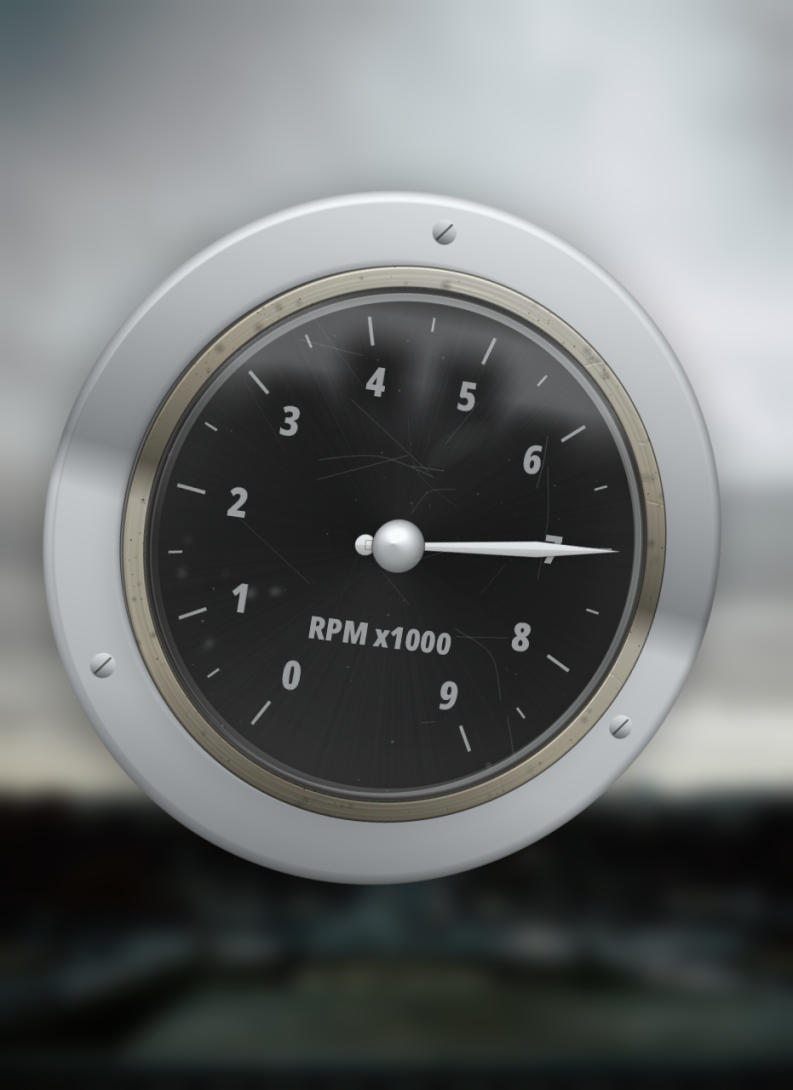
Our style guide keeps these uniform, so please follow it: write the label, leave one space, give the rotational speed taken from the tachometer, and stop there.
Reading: 7000 rpm
